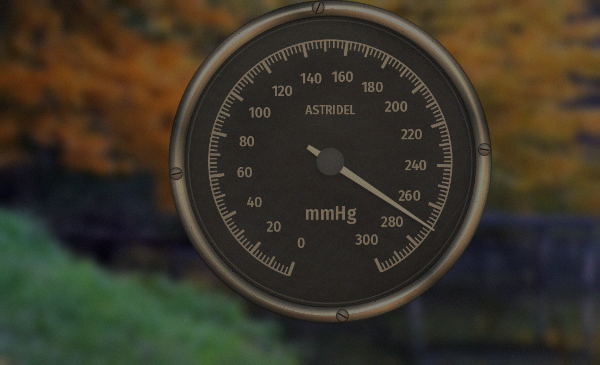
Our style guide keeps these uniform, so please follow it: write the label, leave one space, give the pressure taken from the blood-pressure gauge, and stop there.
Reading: 270 mmHg
